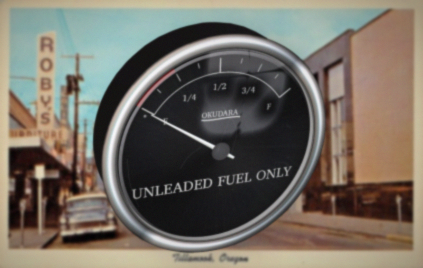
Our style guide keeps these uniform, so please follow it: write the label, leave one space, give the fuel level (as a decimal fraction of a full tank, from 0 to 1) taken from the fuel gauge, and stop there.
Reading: 0
